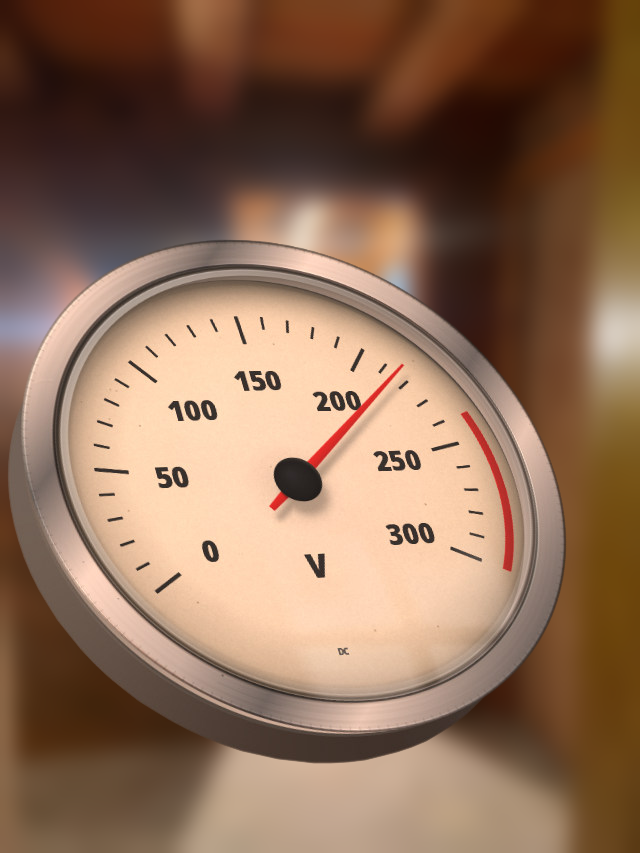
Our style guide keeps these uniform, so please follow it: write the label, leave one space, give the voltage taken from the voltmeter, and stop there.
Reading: 215 V
